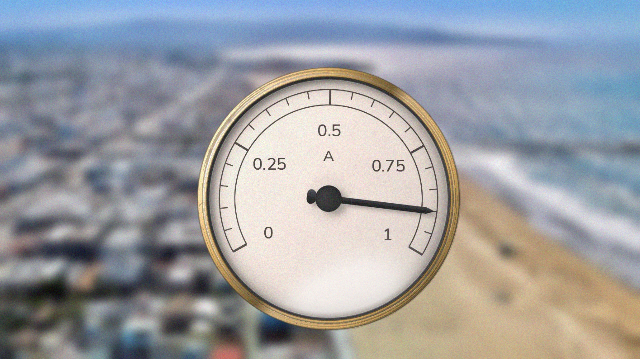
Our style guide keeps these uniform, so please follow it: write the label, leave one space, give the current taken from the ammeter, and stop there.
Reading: 0.9 A
